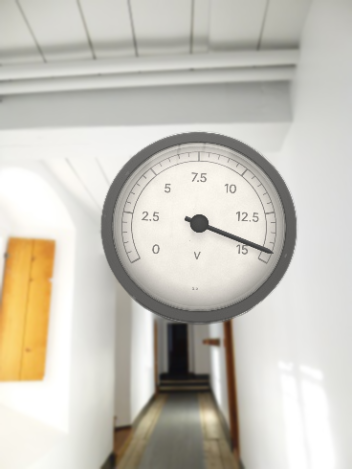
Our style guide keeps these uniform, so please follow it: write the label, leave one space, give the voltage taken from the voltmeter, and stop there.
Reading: 14.5 V
